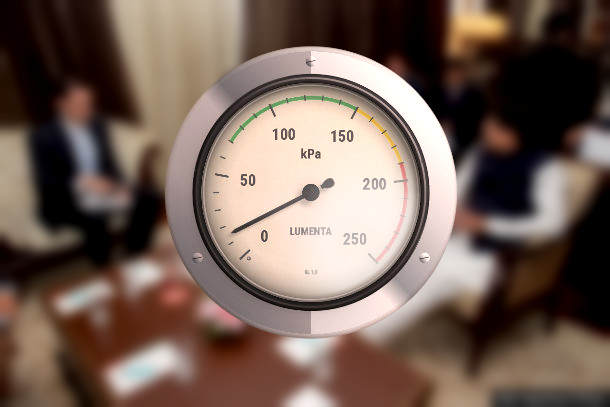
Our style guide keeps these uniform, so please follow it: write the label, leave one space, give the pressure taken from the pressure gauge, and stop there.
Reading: 15 kPa
